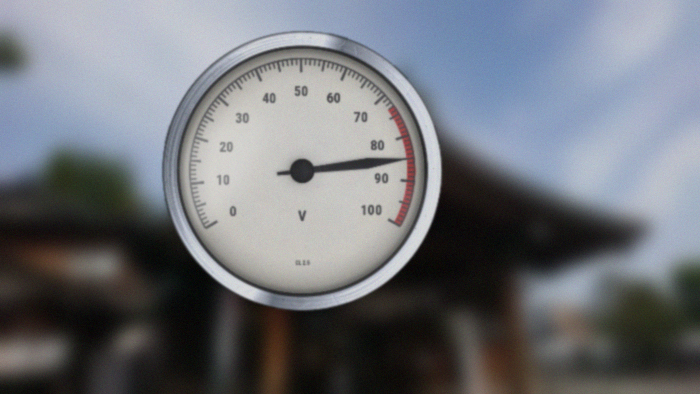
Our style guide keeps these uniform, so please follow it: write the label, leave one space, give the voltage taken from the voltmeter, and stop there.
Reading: 85 V
